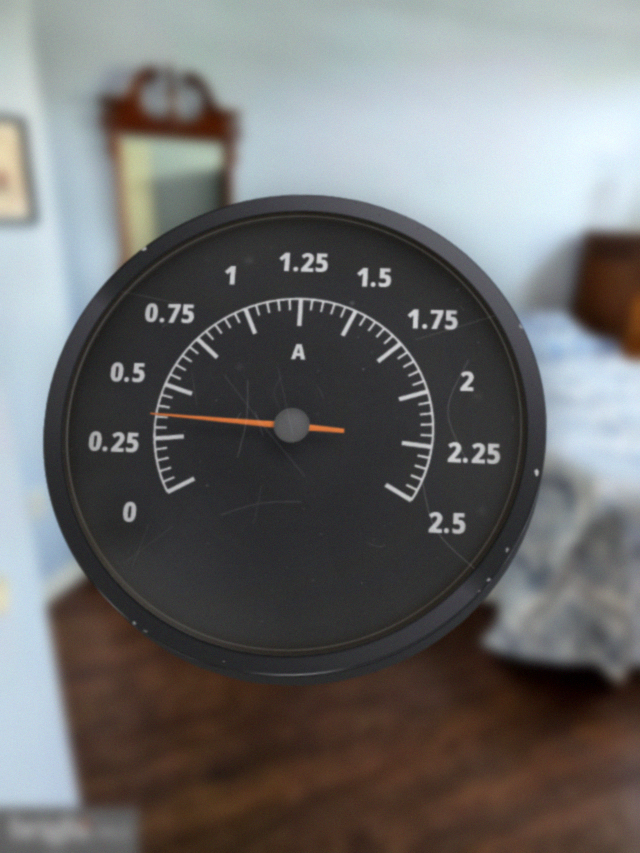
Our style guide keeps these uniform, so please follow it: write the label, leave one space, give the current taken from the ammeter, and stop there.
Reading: 0.35 A
